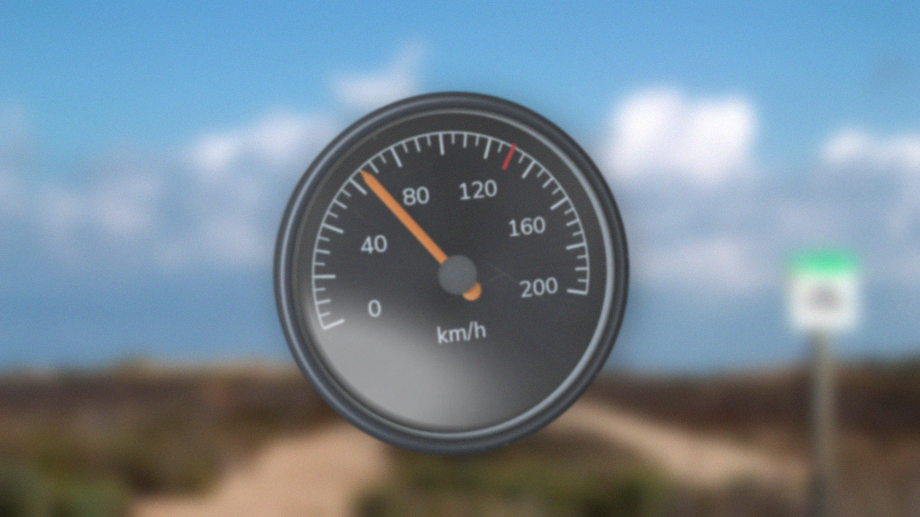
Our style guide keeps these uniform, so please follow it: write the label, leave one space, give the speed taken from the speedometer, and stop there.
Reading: 65 km/h
